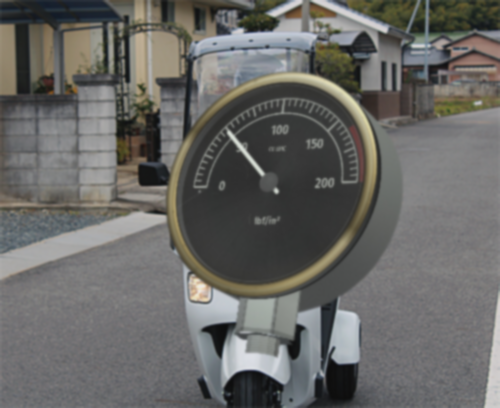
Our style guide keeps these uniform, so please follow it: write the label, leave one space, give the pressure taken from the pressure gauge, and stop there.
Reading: 50 psi
